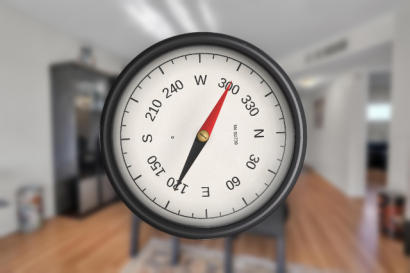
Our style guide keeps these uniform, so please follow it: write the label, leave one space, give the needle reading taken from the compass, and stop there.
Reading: 300 °
